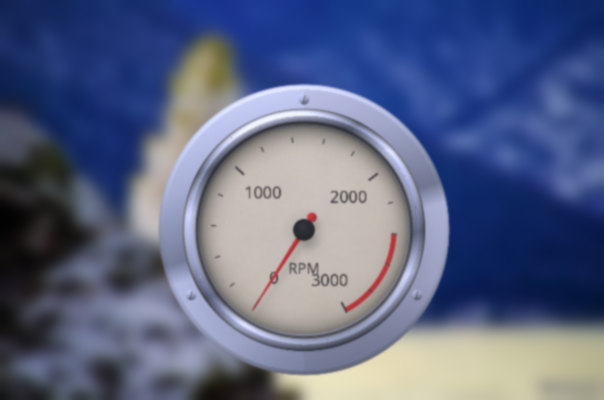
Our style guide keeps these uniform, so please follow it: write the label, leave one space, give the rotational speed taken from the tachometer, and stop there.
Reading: 0 rpm
